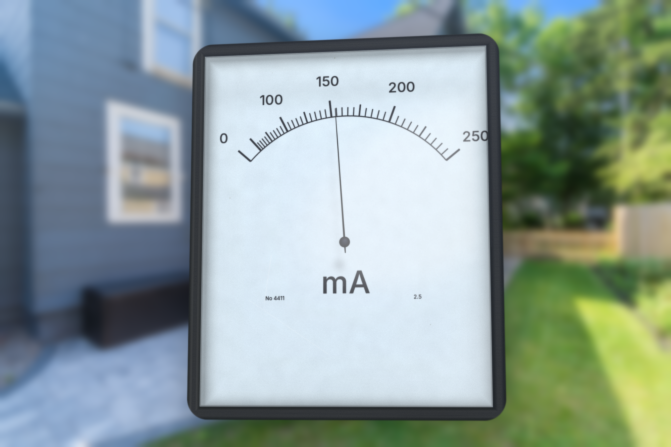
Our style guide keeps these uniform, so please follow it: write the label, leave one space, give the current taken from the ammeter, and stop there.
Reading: 155 mA
